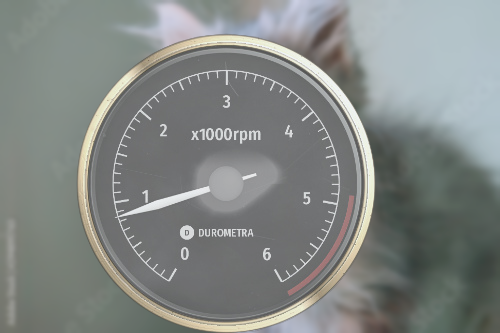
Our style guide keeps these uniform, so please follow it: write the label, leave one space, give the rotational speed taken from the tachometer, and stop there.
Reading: 850 rpm
